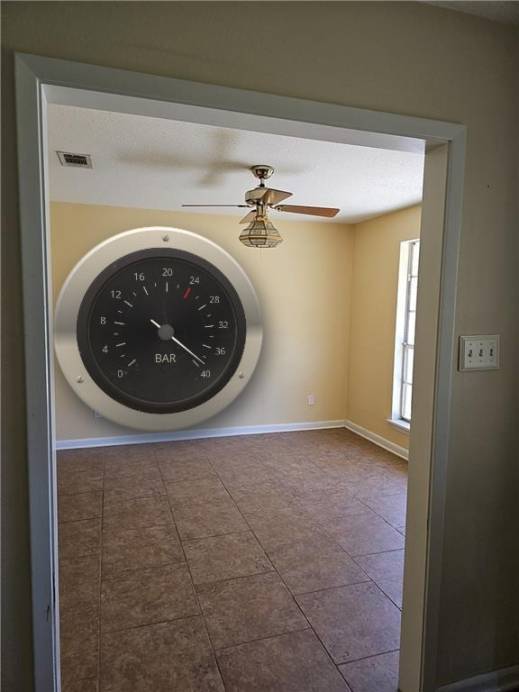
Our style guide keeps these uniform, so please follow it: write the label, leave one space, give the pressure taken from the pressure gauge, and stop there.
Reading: 39 bar
